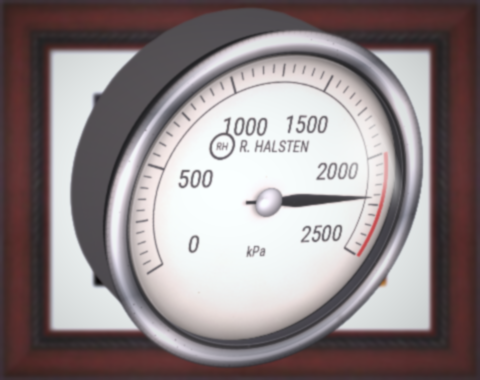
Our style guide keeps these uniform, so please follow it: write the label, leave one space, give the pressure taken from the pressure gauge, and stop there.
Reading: 2200 kPa
